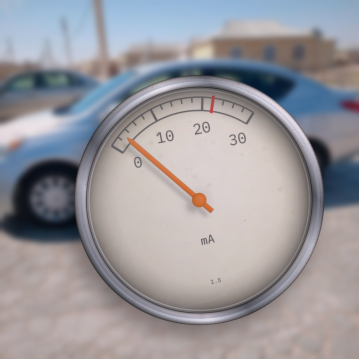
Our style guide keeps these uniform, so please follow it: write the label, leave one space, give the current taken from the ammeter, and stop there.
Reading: 3 mA
